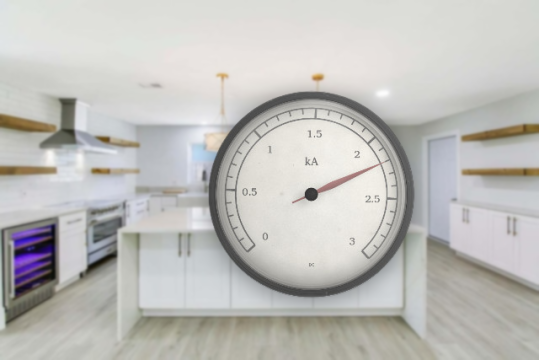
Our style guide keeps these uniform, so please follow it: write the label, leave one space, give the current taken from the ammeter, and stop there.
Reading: 2.2 kA
